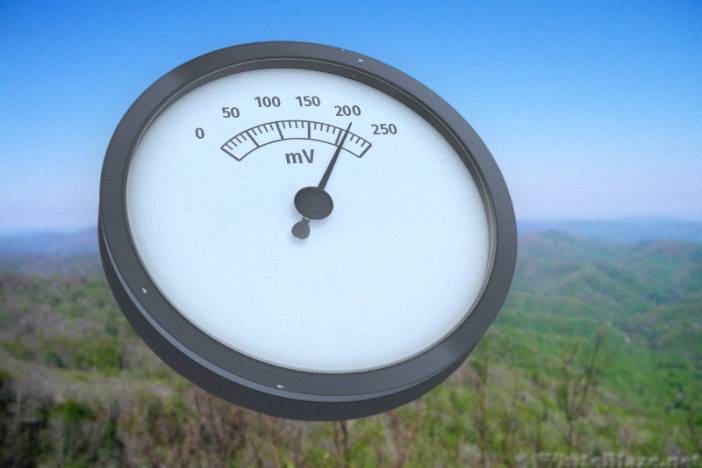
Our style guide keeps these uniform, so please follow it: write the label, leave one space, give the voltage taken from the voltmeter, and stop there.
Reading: 210 mV
